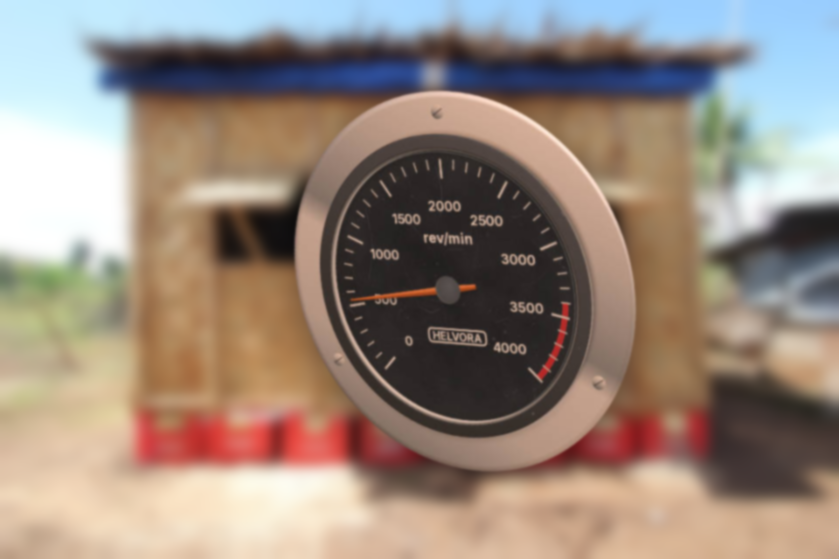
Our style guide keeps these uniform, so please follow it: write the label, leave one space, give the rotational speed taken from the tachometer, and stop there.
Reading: 550 rpm
